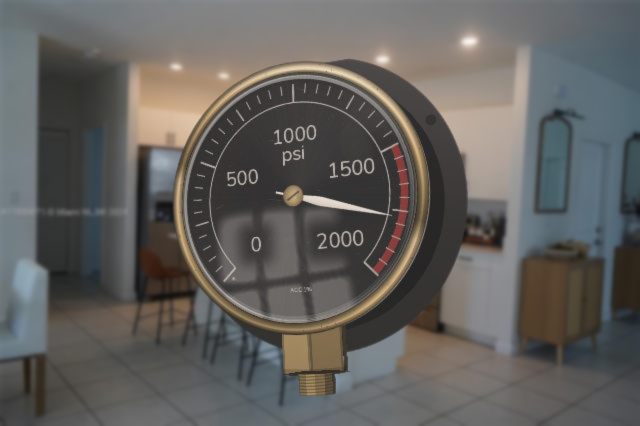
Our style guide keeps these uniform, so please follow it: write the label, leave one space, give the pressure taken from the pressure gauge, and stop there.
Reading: 1775 psi
